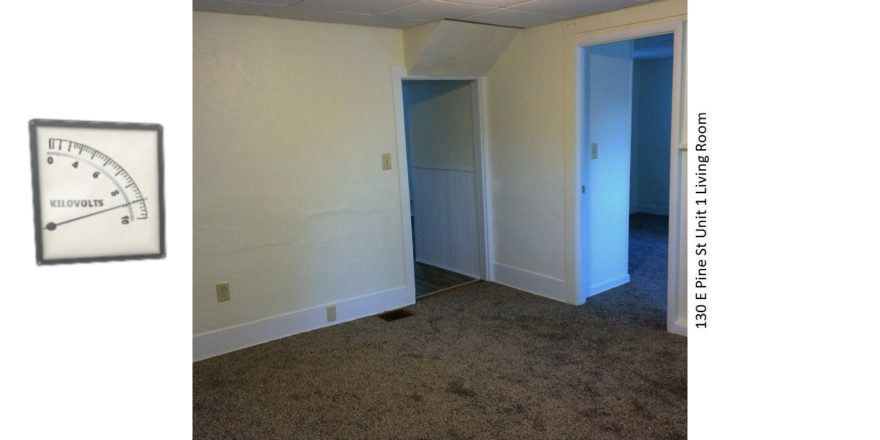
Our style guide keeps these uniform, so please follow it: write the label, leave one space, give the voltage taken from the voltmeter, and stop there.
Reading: 9 kV
